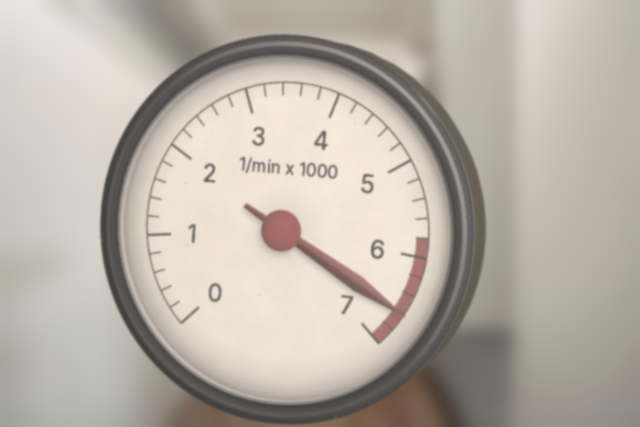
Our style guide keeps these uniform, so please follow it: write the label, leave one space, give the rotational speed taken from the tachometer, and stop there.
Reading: 6600 rpm
